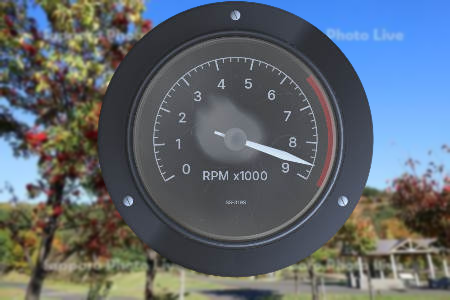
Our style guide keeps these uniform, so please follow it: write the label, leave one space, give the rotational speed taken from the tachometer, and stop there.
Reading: 8600 rpm
